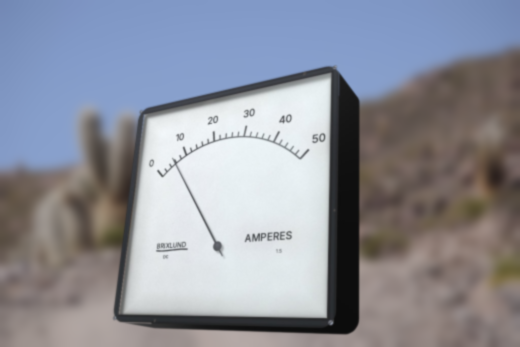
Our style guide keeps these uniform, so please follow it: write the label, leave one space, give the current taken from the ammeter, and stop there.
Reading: 6 A
